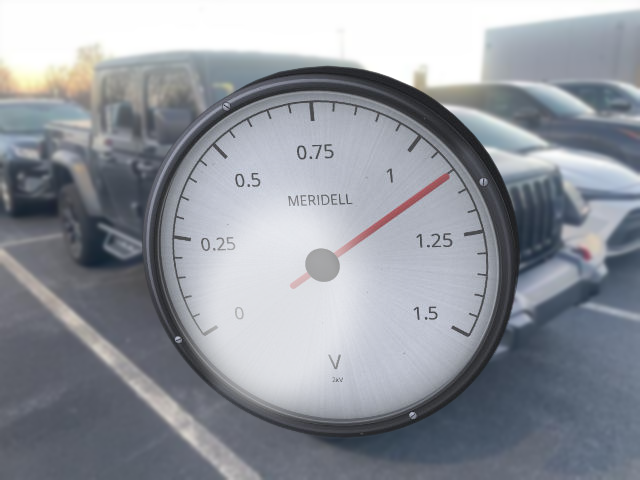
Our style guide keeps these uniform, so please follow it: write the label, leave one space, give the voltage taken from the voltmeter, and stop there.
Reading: 1.1 V
